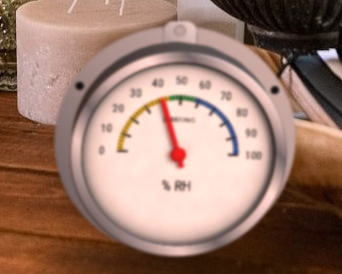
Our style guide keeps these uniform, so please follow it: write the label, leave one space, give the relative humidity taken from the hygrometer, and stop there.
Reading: 40 %
